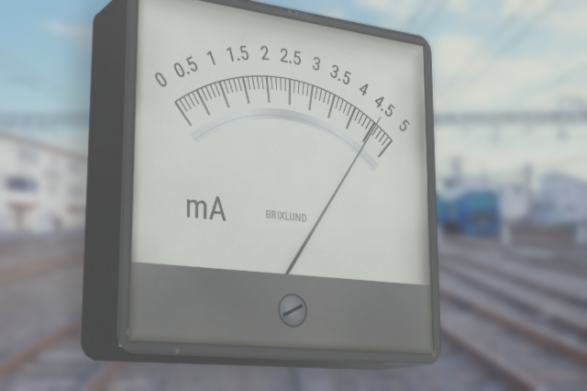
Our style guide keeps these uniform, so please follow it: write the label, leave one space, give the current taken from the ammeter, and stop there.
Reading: 4.5 mA
